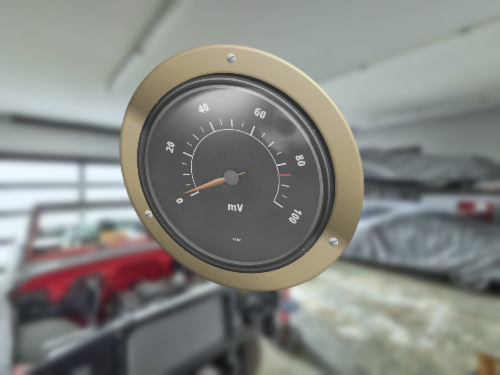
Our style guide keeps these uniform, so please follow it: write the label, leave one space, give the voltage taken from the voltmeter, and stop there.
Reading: 2.5 mV
